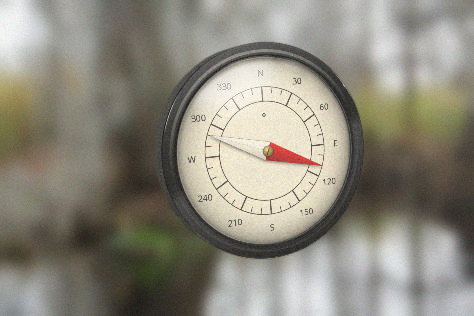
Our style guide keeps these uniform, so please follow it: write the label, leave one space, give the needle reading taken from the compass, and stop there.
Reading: 110 °
